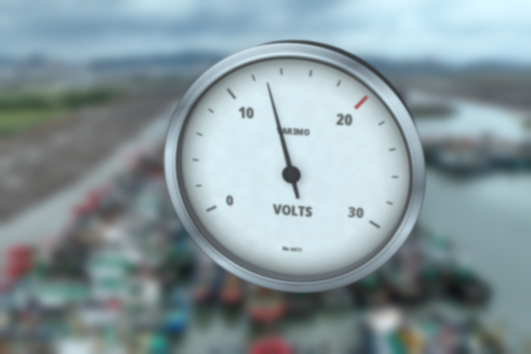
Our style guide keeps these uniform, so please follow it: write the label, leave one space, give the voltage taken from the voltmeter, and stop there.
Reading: 13 V
